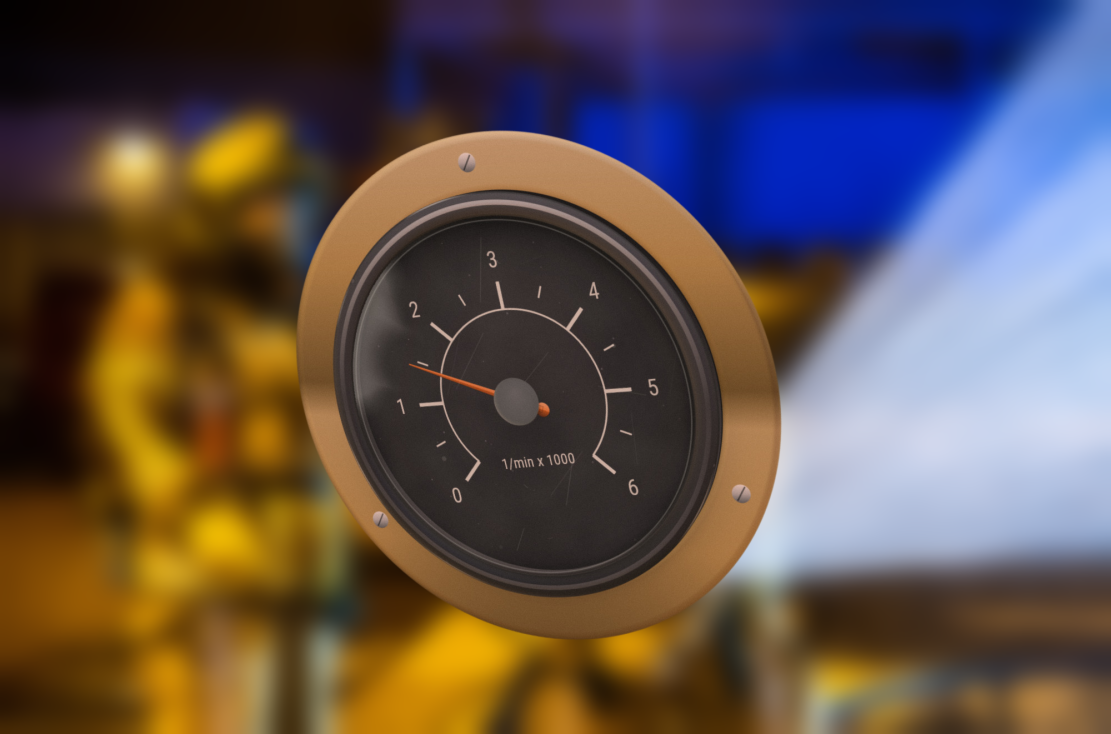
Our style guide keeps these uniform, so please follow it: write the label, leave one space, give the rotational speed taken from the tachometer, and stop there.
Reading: 1500 rpm
